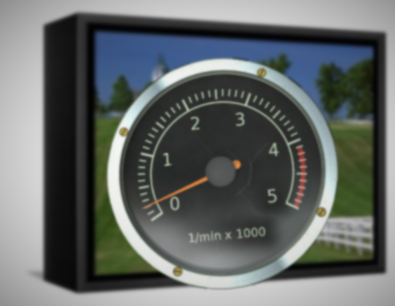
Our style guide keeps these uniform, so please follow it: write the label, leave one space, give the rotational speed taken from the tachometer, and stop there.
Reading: 200 rpm
